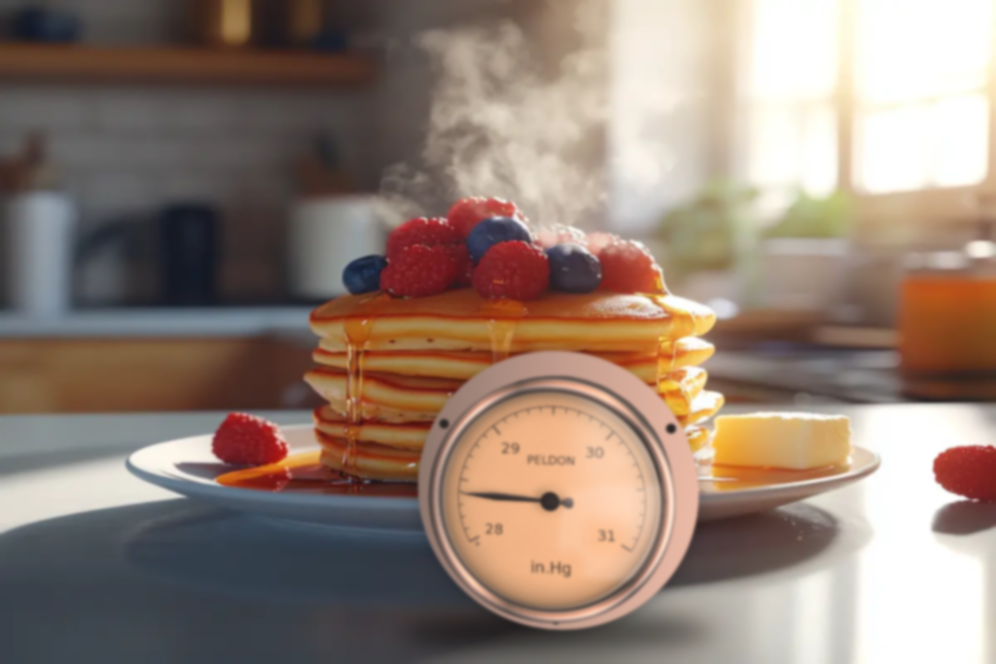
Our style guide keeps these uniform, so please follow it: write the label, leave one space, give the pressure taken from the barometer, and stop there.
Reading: 28.4 inHg
